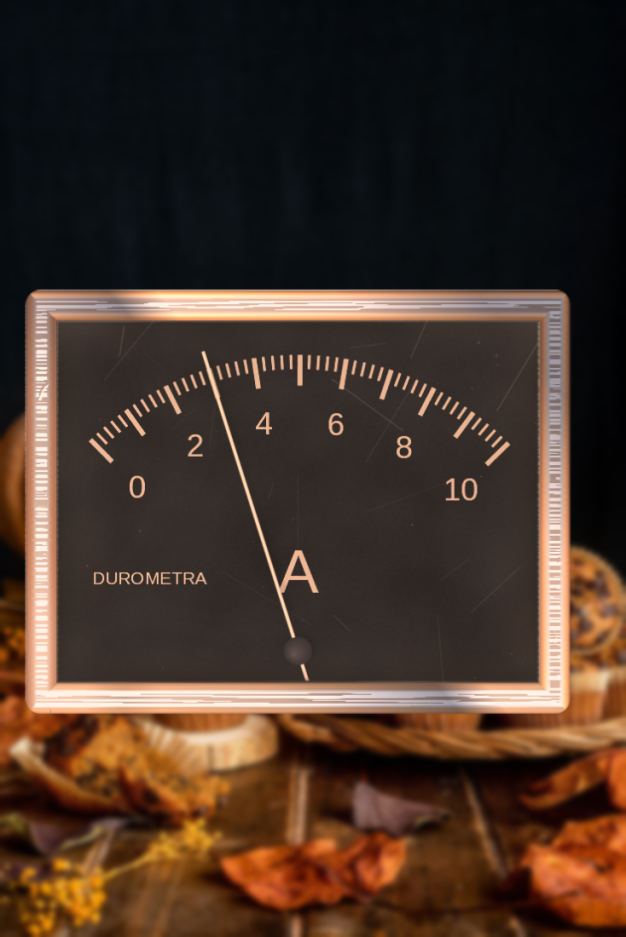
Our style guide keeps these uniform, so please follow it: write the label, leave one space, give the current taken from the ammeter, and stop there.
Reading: 3 A
